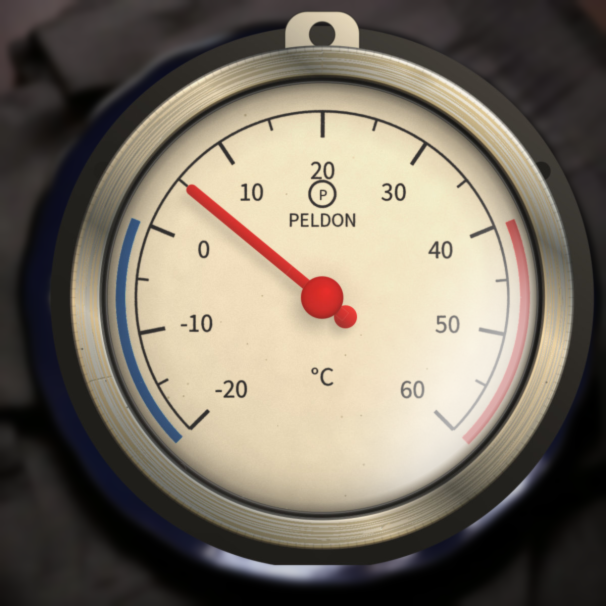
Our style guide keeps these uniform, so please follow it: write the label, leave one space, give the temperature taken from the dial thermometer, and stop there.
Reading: 5 °C
